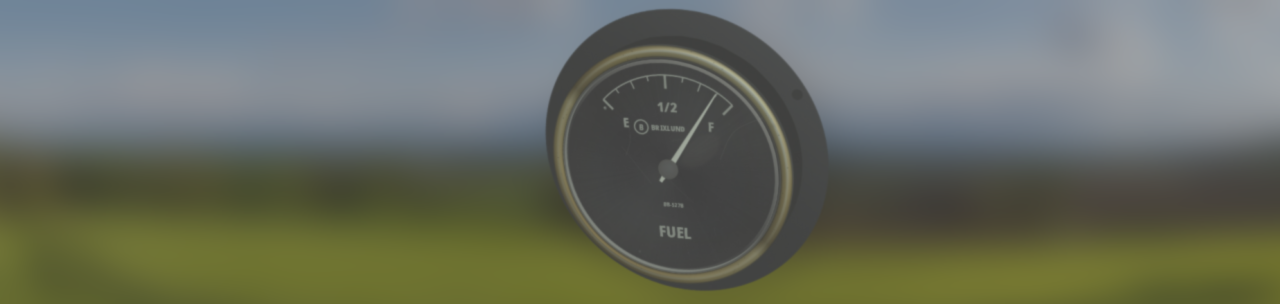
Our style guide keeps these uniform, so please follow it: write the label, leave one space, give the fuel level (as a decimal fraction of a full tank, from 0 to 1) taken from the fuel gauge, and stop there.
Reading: 0.875
